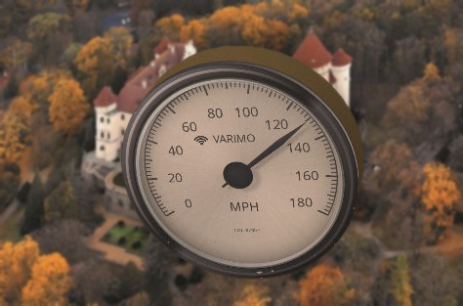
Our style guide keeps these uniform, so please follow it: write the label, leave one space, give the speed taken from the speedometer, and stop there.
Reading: 130 mph
